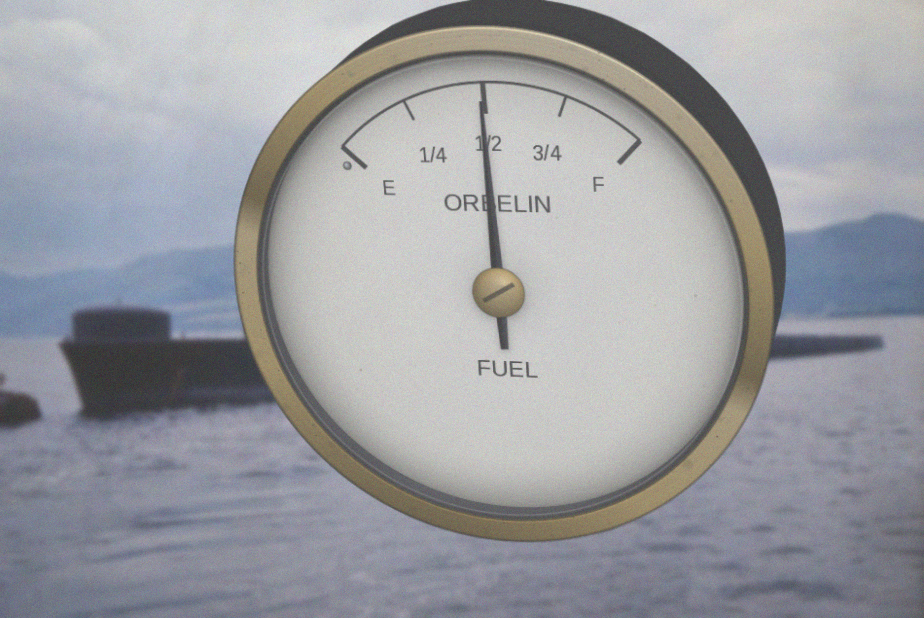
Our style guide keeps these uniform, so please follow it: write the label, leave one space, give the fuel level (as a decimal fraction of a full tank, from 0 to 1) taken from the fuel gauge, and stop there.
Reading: 0.5
